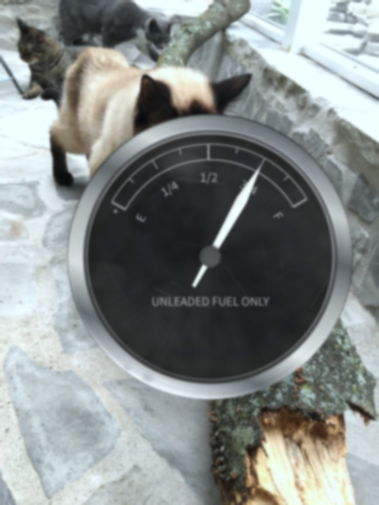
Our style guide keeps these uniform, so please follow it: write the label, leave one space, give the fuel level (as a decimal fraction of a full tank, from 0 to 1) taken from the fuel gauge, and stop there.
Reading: 0.75
